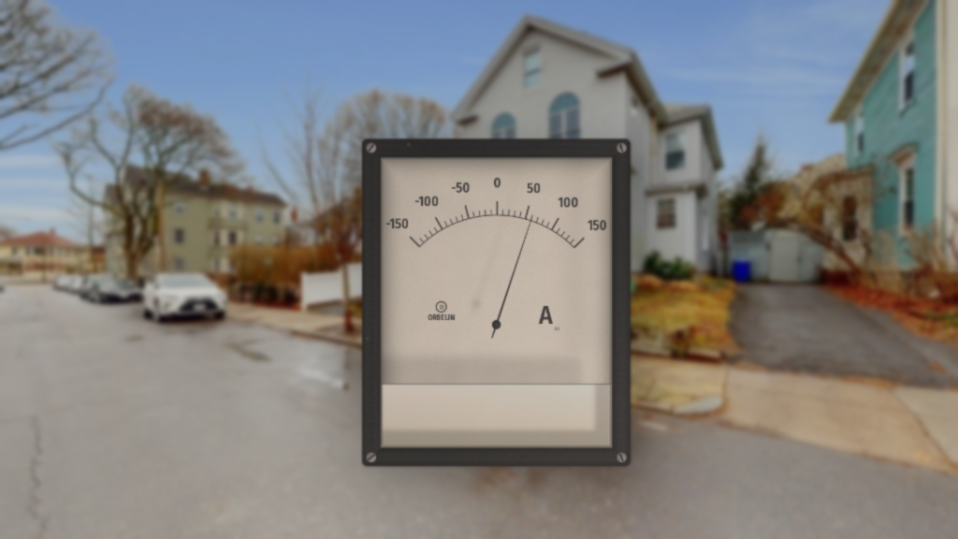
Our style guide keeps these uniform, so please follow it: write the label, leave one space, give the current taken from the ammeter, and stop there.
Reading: 60 A
